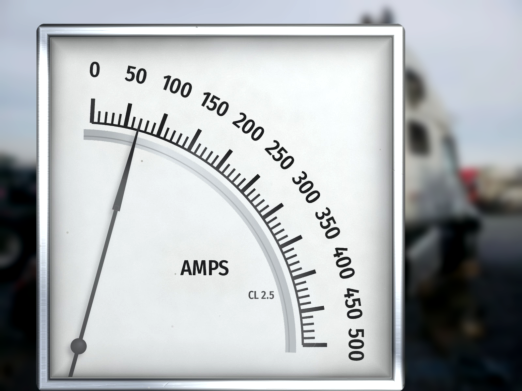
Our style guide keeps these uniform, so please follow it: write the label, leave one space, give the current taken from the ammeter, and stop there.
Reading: 70 A
